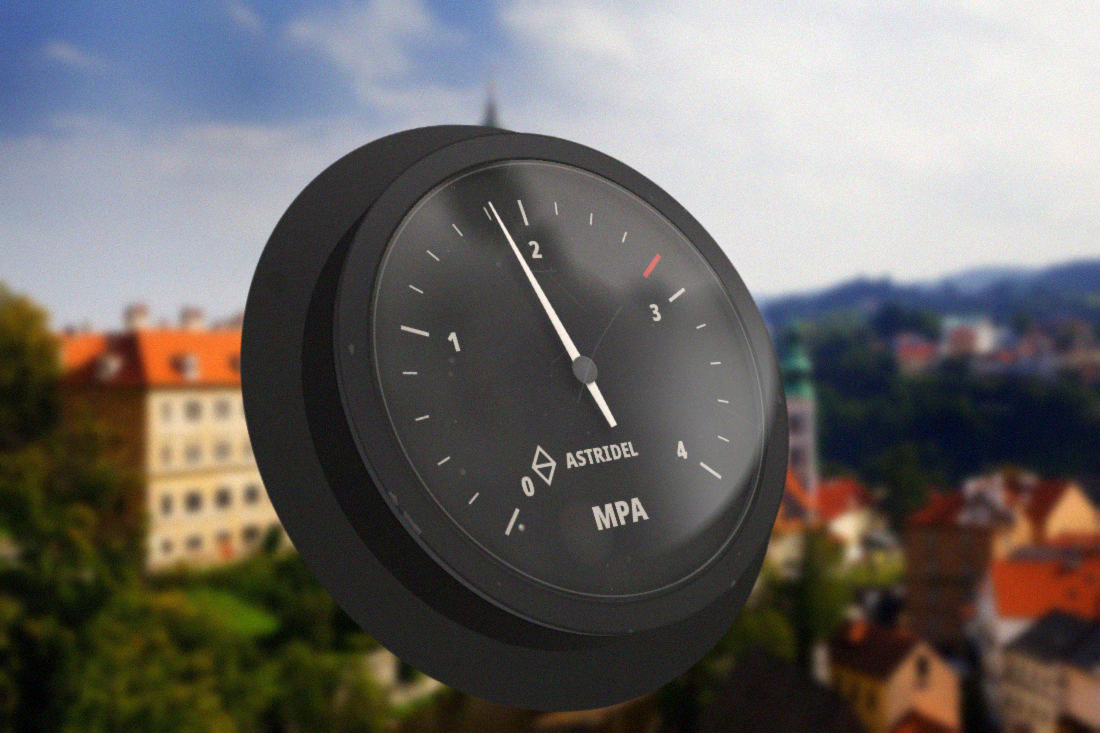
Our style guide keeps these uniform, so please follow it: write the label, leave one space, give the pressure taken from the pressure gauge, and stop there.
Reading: 1.8 MPa
